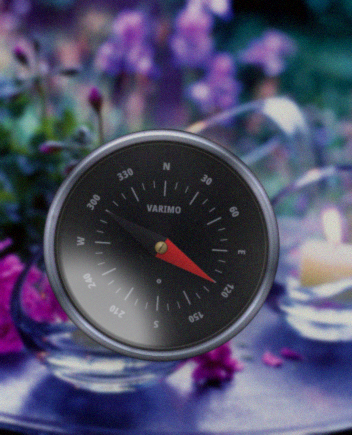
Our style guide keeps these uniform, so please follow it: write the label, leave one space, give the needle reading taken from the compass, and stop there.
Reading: 120 °
